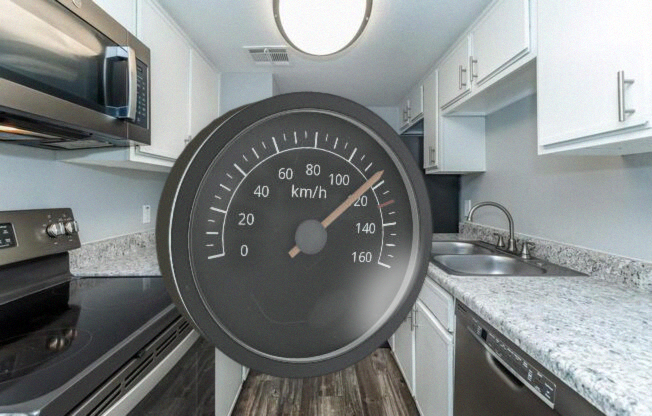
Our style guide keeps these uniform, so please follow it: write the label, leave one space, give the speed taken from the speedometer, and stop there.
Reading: 115 km/h
